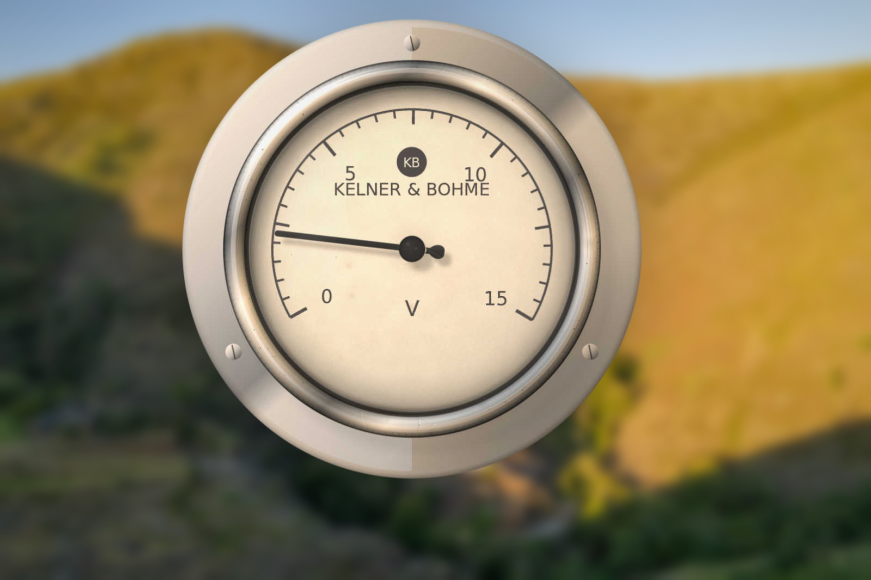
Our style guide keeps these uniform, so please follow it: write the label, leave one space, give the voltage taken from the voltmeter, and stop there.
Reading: 2.25 V
